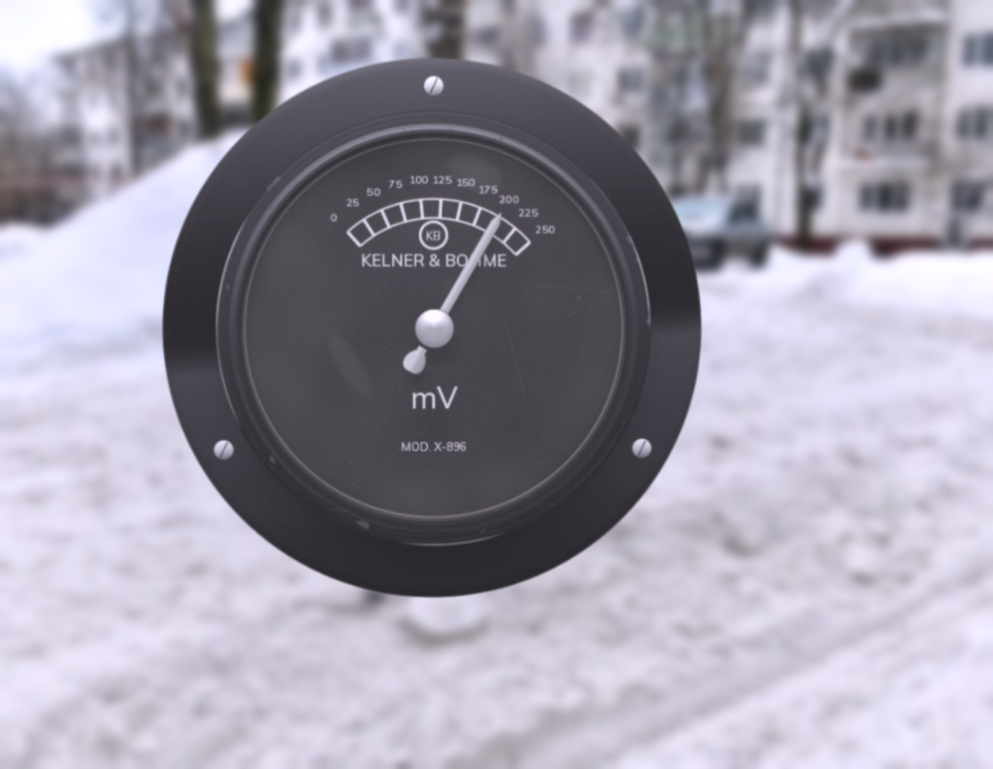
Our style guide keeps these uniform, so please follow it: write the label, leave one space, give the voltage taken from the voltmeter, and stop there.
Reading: 200 mV
